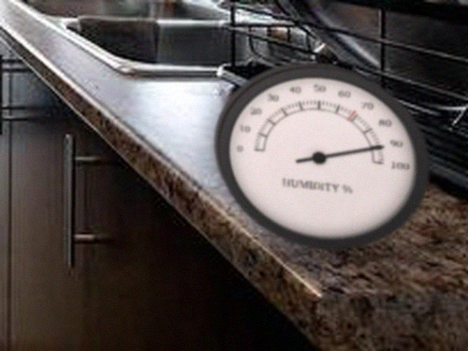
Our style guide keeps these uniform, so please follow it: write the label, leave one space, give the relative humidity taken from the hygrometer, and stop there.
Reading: 90 %
